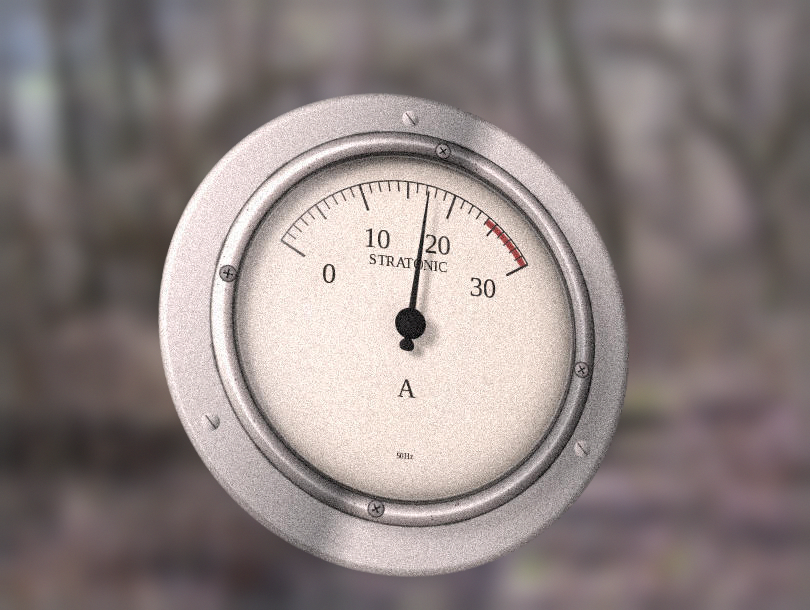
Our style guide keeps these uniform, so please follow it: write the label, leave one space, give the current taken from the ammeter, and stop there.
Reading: 17 A
